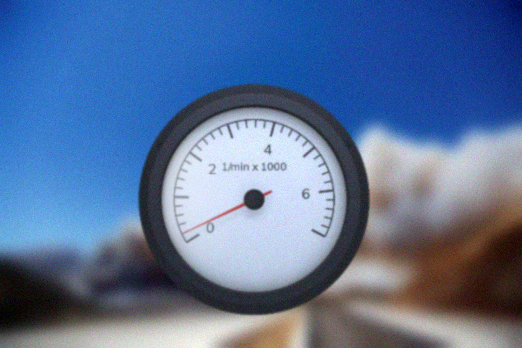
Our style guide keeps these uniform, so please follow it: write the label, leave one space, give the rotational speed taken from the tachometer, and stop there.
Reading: 200 rpm
